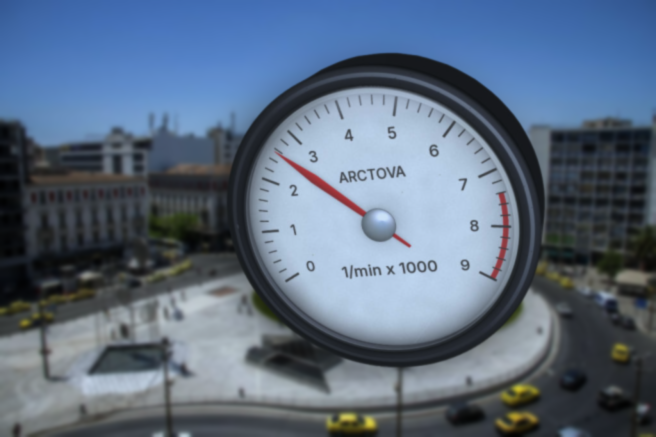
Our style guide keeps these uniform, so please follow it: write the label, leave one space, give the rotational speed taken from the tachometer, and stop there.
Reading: 2600 rpm
